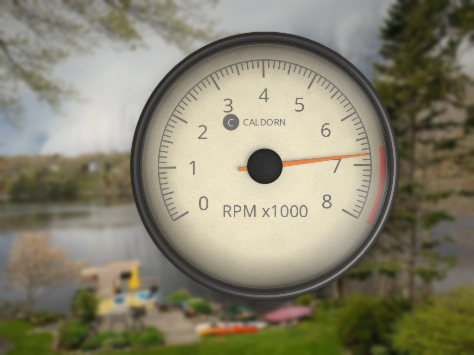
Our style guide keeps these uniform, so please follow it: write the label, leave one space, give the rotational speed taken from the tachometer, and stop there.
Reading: 6800 rpm
